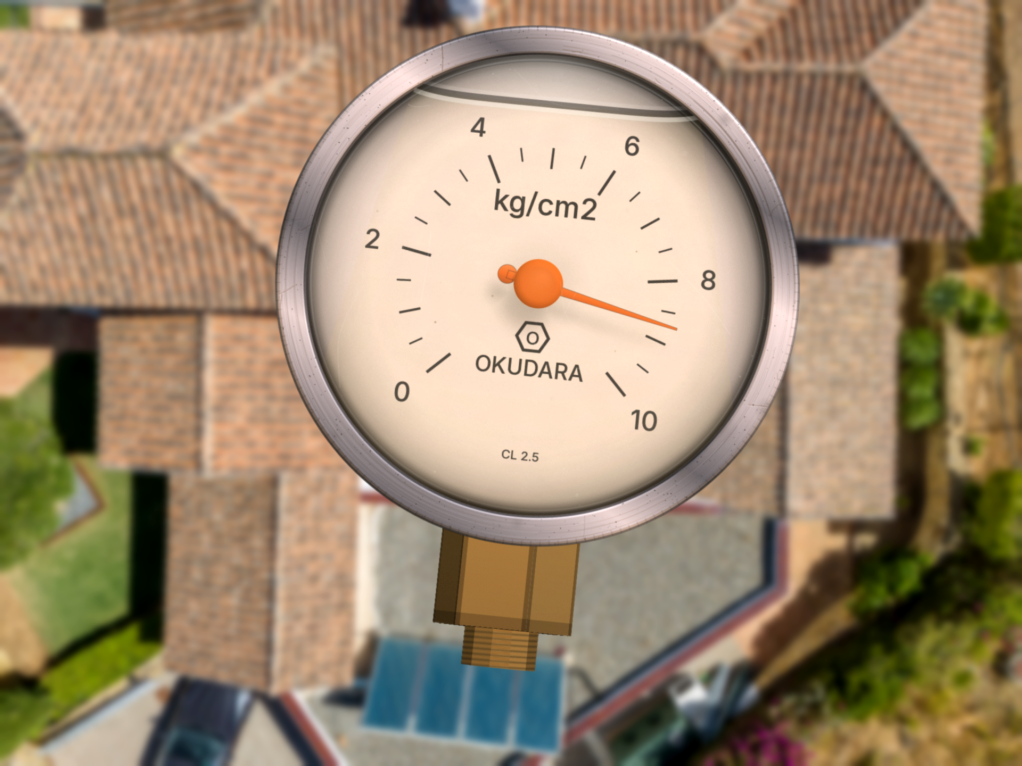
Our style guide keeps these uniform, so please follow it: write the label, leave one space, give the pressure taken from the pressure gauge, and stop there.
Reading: 8.75 kg/cm²
